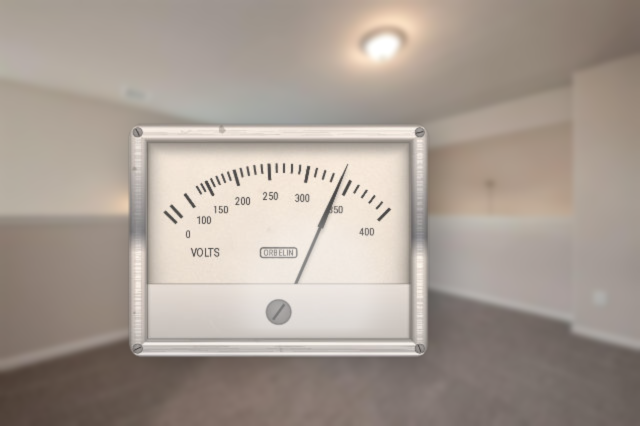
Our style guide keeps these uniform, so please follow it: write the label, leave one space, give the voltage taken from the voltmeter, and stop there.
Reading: 340 V
